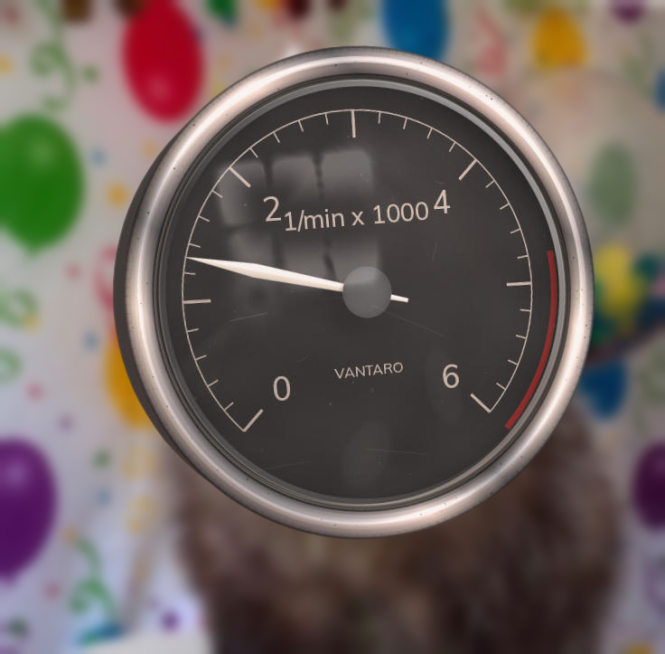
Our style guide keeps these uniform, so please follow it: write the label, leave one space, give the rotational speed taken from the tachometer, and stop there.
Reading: 1300 rpm
